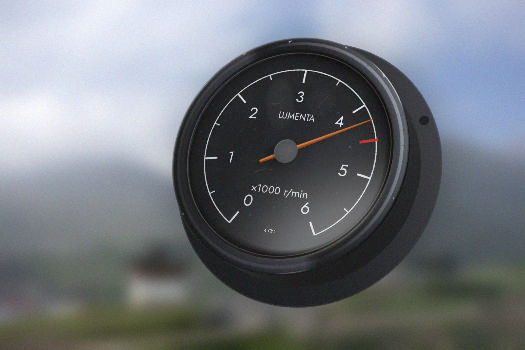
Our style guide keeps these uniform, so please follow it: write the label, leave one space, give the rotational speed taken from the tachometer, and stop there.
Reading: 4250 rpm
